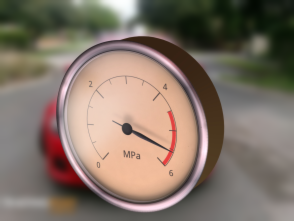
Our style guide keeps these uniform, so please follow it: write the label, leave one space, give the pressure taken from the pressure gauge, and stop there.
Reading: 5.5 MPa
